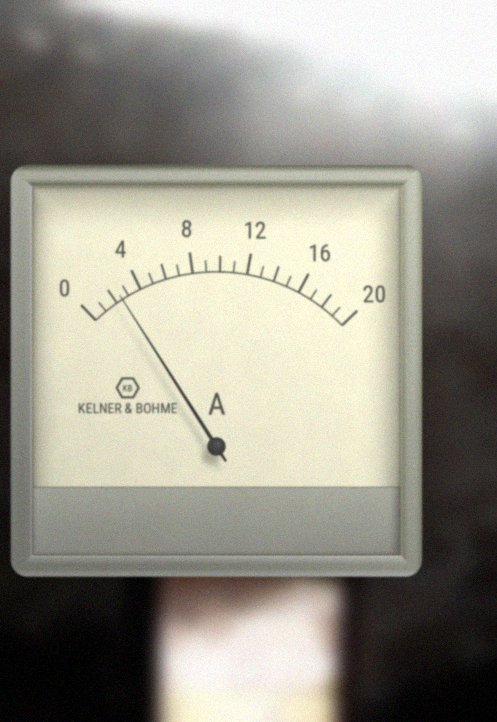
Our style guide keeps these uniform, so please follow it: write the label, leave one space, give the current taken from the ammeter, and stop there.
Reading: 2.5 A
